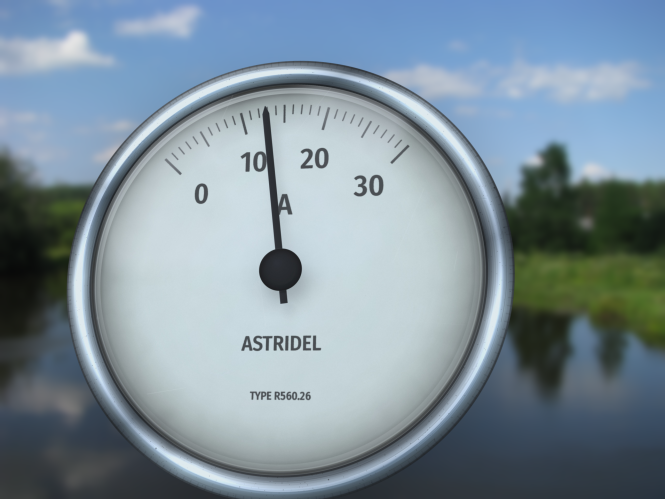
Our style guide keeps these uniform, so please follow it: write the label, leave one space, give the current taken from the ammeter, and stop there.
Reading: 13 A
